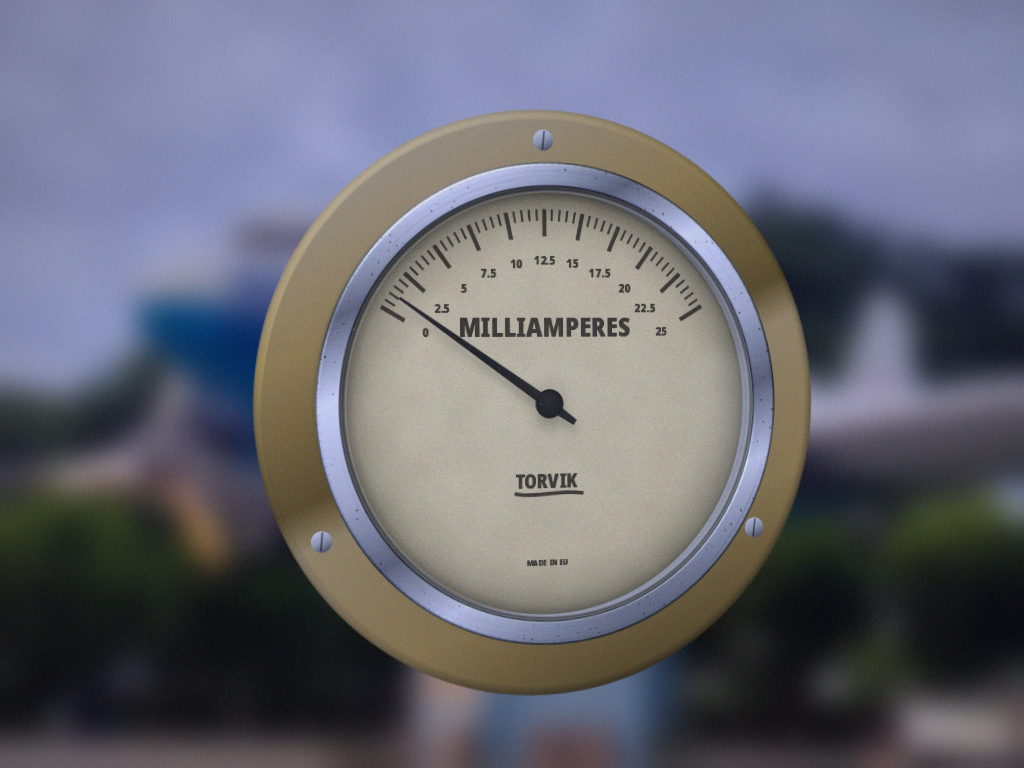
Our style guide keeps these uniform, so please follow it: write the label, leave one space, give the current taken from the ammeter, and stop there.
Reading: 1 mA
